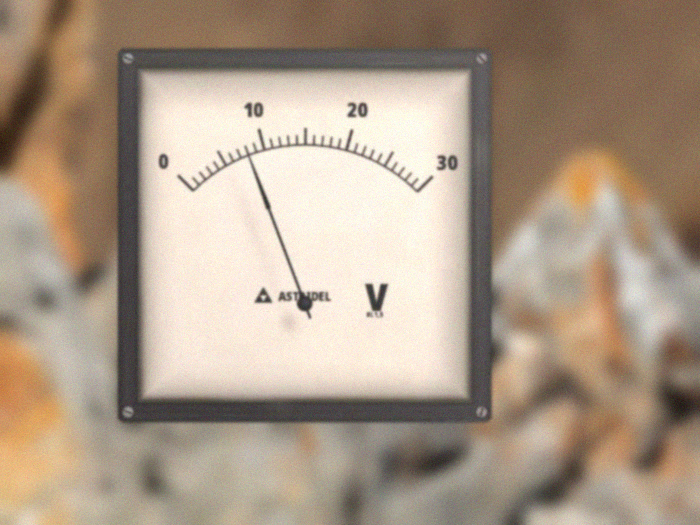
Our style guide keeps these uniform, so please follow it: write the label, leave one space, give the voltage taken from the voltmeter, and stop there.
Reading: 8 V
